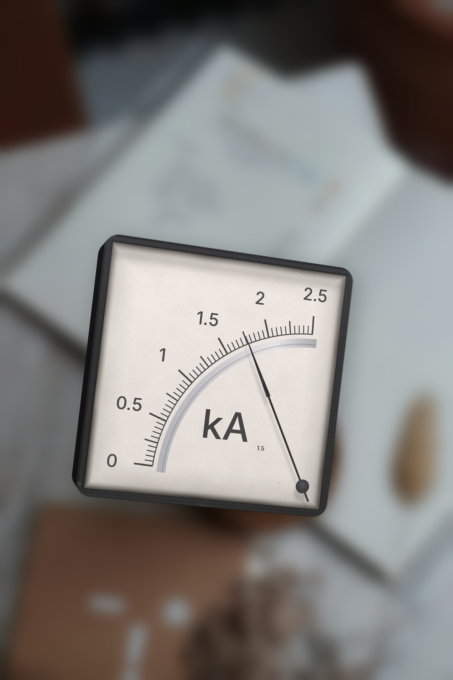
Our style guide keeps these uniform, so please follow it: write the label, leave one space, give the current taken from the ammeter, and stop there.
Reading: 1.75 kA
